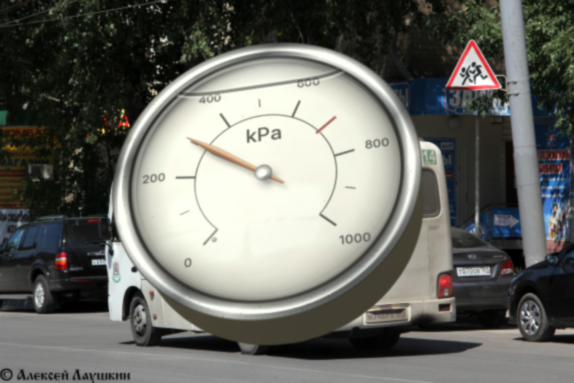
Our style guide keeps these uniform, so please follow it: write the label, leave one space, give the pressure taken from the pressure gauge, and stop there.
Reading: 300 kPa
